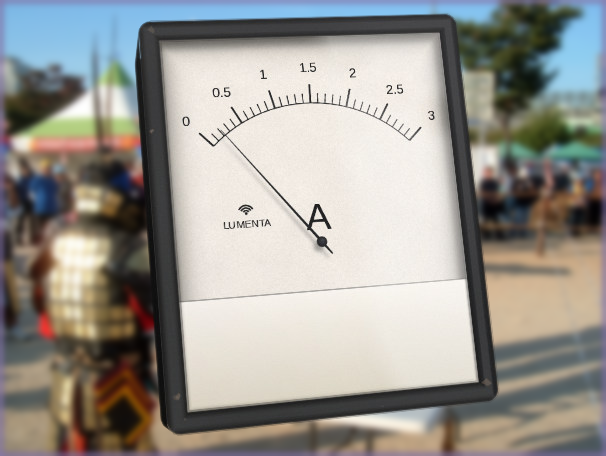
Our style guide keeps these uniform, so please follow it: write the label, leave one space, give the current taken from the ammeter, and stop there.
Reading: 0.2 A
